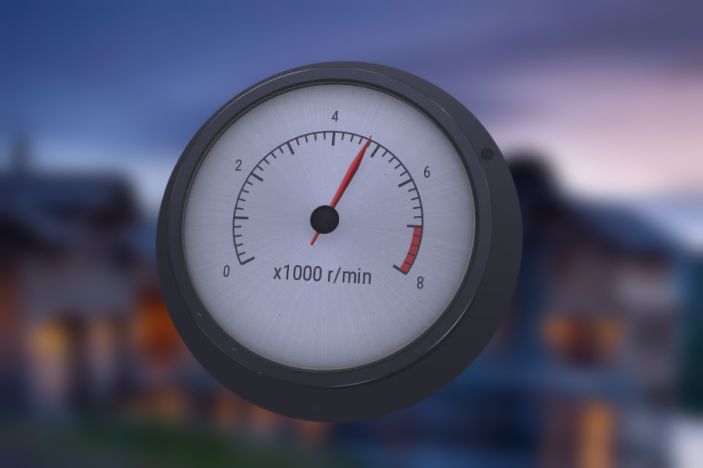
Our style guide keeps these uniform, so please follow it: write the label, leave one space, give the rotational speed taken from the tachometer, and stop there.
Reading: 4800 rpm
